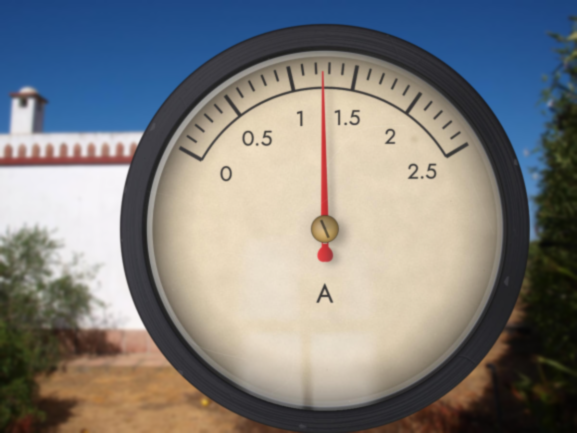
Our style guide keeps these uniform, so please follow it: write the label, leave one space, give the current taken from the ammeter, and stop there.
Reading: 1.25 A
